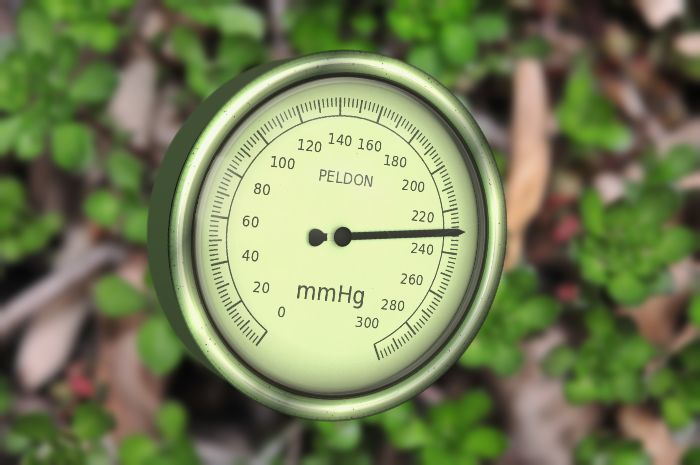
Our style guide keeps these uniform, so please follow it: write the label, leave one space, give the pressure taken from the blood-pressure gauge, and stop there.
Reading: 230 mmHg
